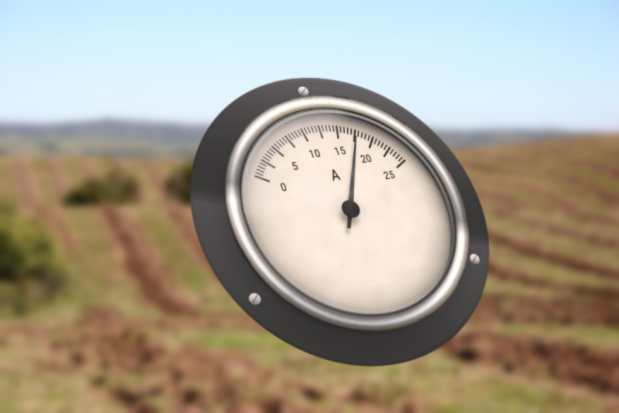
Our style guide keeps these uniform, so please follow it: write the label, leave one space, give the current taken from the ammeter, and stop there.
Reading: 17.5 A
